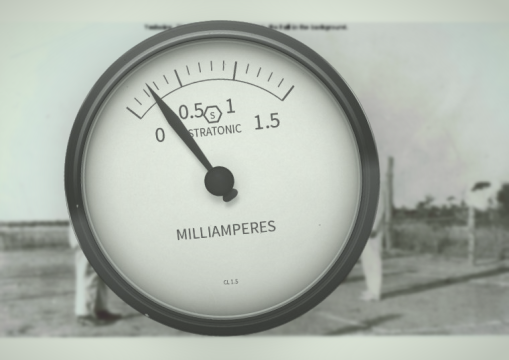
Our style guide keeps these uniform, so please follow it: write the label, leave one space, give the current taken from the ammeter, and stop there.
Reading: 0.25 mA
